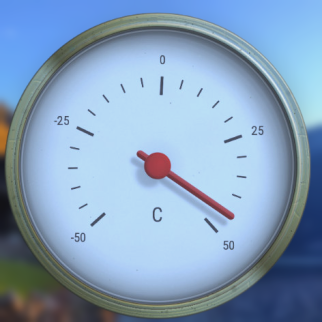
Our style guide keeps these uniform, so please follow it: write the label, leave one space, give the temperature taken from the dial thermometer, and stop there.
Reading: 45 °C
